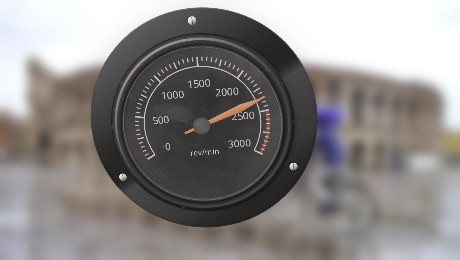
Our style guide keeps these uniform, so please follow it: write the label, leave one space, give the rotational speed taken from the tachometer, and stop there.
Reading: 2350 rpm
